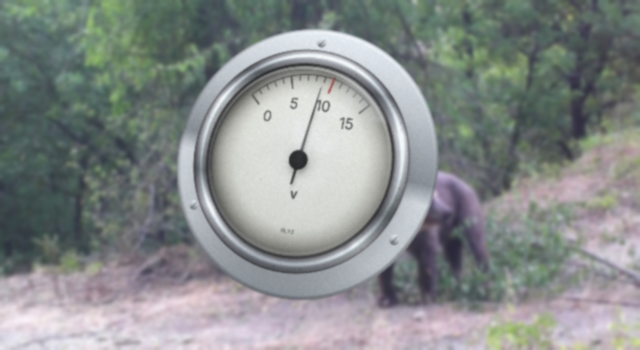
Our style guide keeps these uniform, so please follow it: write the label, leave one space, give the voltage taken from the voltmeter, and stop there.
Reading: 9 V
